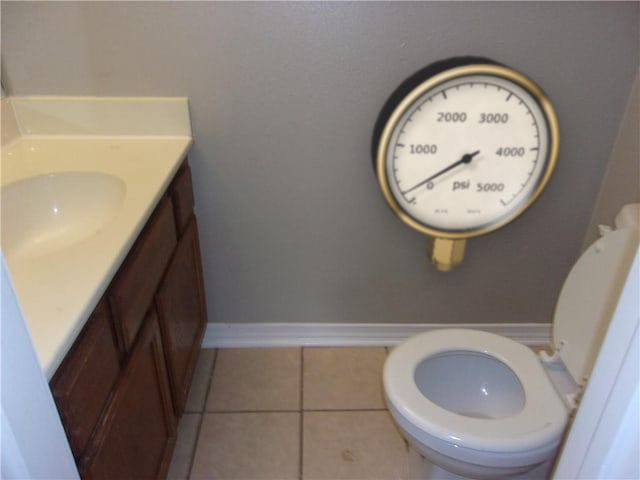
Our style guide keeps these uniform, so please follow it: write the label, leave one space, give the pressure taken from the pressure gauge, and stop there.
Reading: 200 psi
